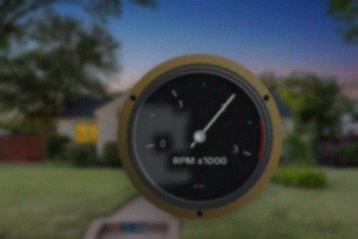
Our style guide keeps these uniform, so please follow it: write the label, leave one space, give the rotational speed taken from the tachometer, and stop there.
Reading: 2000 rpm
